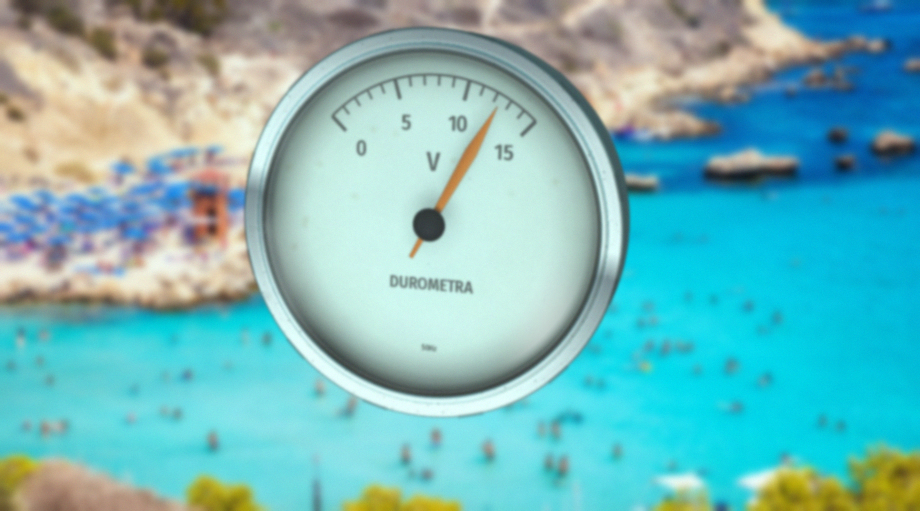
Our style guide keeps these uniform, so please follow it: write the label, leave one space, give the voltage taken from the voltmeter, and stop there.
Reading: 12.5 V
